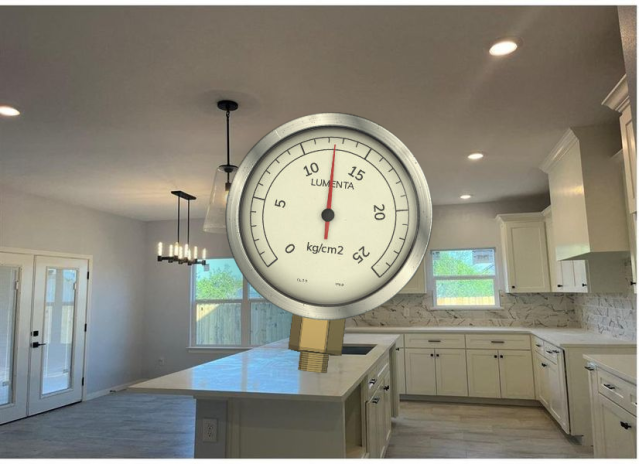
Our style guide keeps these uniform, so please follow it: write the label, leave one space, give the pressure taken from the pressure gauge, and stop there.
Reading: 12.5 kg/cm²
